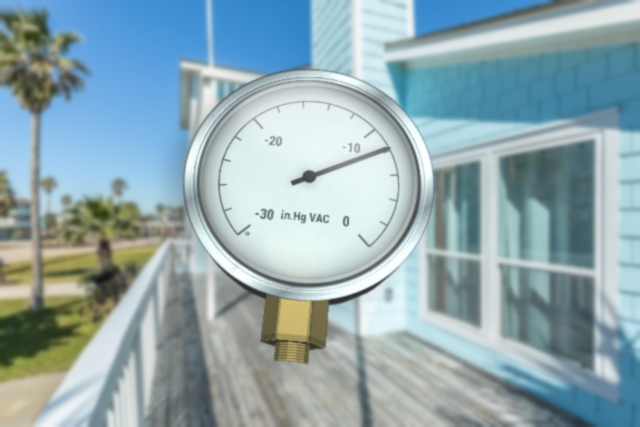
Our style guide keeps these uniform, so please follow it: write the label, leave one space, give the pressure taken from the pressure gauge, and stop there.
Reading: -8 inHg
